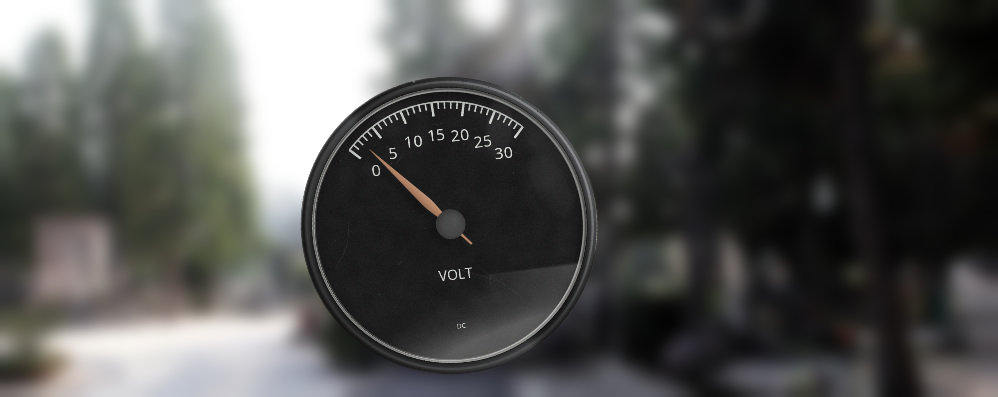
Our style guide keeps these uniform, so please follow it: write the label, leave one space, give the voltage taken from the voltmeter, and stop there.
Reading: 2 V
